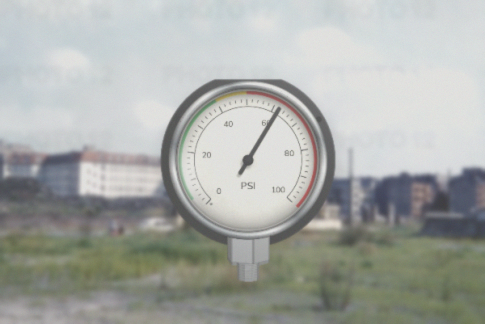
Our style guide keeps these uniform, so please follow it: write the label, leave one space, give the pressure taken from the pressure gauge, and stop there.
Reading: 62 psi
